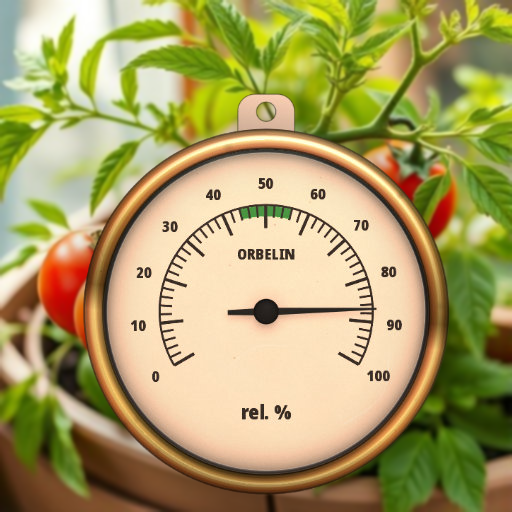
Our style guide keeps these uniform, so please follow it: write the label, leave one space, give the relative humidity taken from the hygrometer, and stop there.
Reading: 87 %
